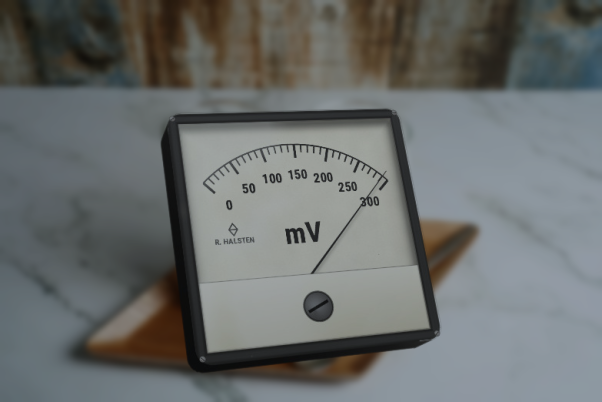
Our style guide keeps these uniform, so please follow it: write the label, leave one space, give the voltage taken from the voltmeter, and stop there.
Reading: 290 mV
